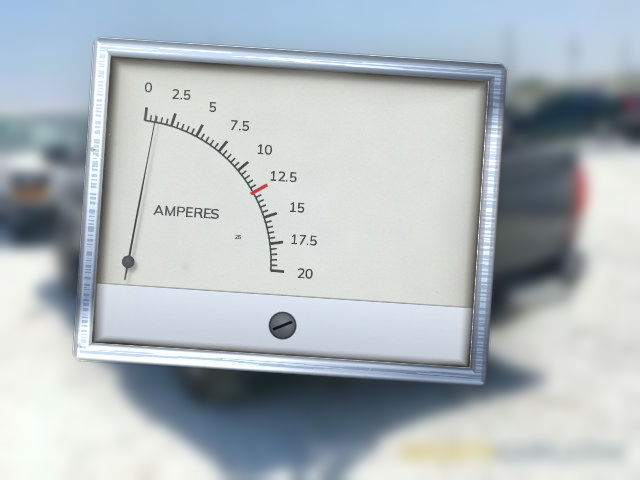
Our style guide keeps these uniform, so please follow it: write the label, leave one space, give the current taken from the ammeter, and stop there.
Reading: 1 A
